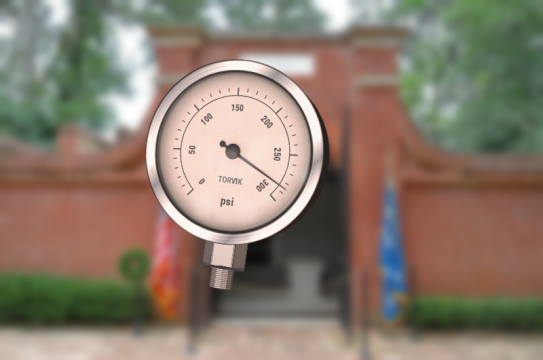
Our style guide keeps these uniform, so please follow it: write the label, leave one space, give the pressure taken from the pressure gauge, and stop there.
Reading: 285 psi
